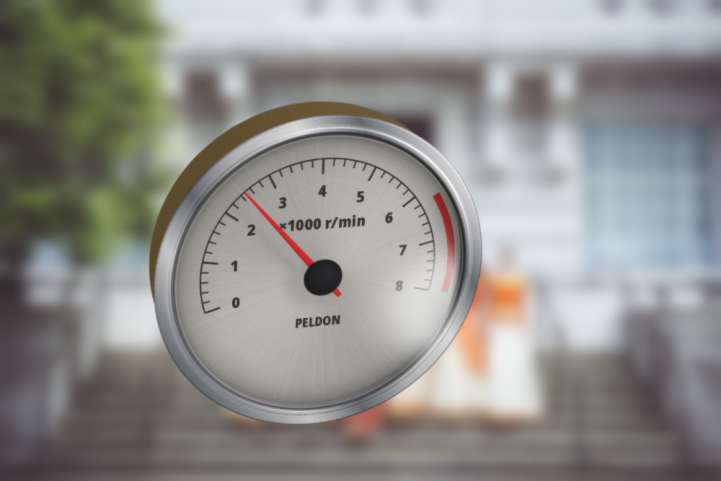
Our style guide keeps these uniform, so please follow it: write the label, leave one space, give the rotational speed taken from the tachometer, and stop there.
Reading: 2500 rpm
